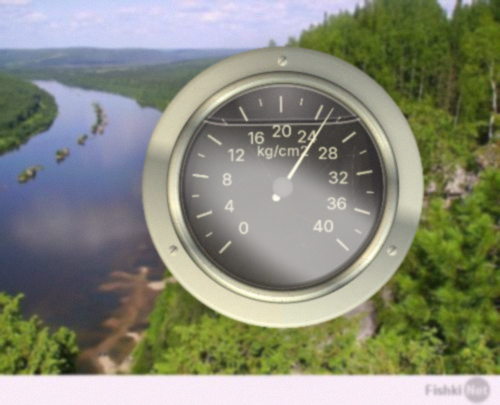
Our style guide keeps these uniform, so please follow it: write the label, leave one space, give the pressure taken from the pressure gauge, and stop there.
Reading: 25 kg/cm²
